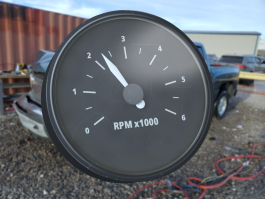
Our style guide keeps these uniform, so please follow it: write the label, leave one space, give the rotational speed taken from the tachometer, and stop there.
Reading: 2250 rpm
